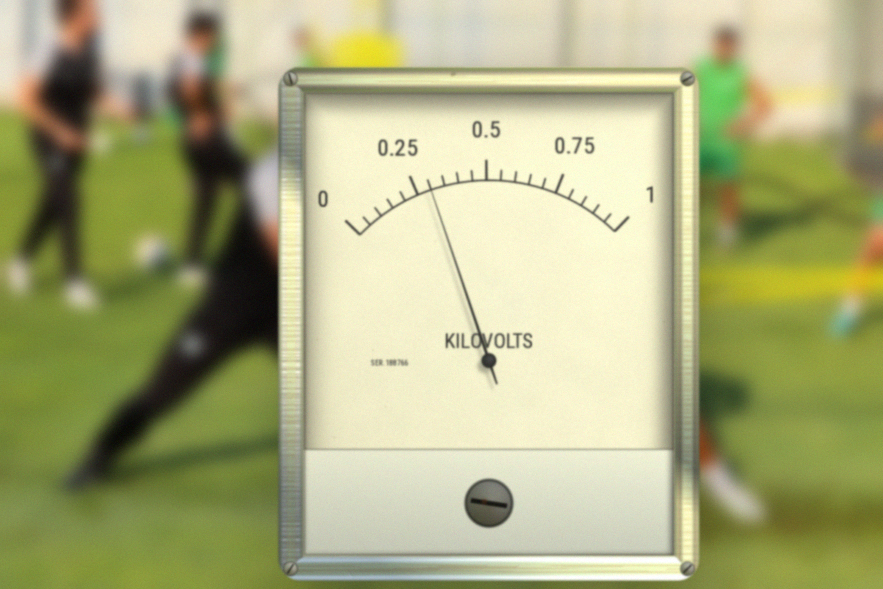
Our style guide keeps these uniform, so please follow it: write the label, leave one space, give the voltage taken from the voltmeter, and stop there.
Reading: 0.3 kV
